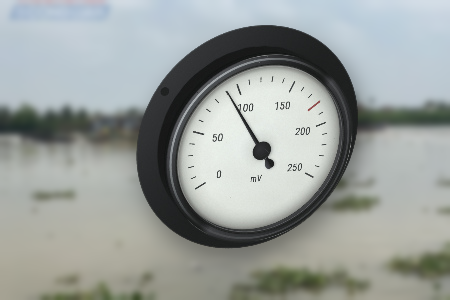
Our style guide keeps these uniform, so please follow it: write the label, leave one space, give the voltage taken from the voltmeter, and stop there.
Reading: 90 mV
